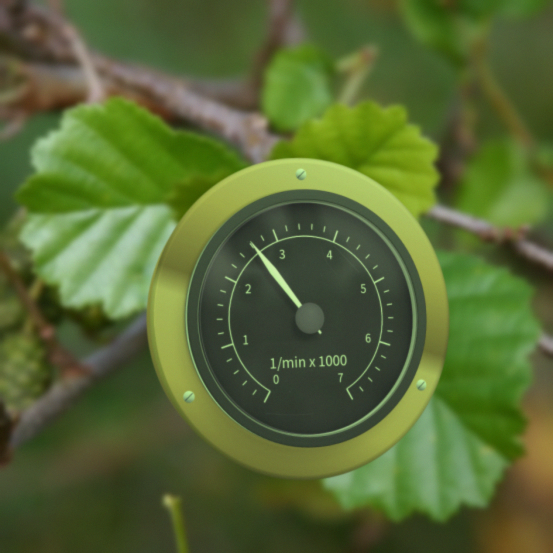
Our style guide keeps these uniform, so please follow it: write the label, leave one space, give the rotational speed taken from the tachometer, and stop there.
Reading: 2600 rpm
